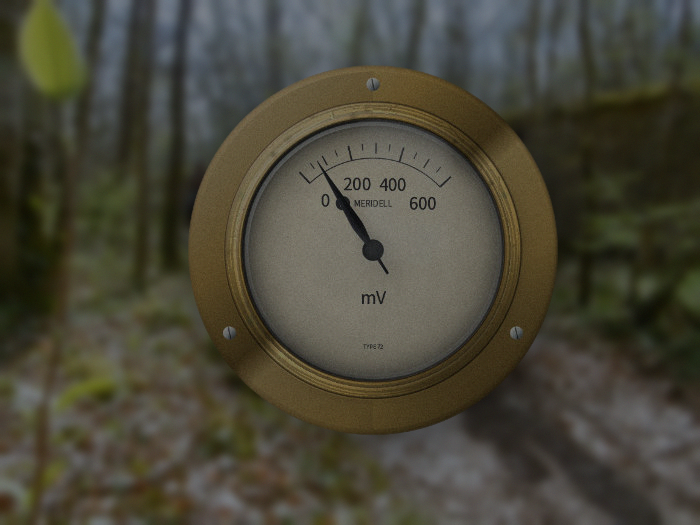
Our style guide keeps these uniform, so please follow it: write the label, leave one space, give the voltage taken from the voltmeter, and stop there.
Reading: 75 mV
